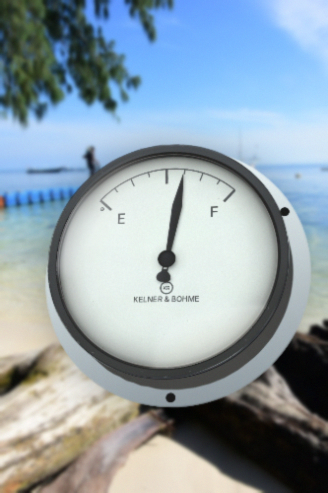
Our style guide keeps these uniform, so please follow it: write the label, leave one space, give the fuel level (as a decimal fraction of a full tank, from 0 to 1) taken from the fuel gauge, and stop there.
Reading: 0.625
